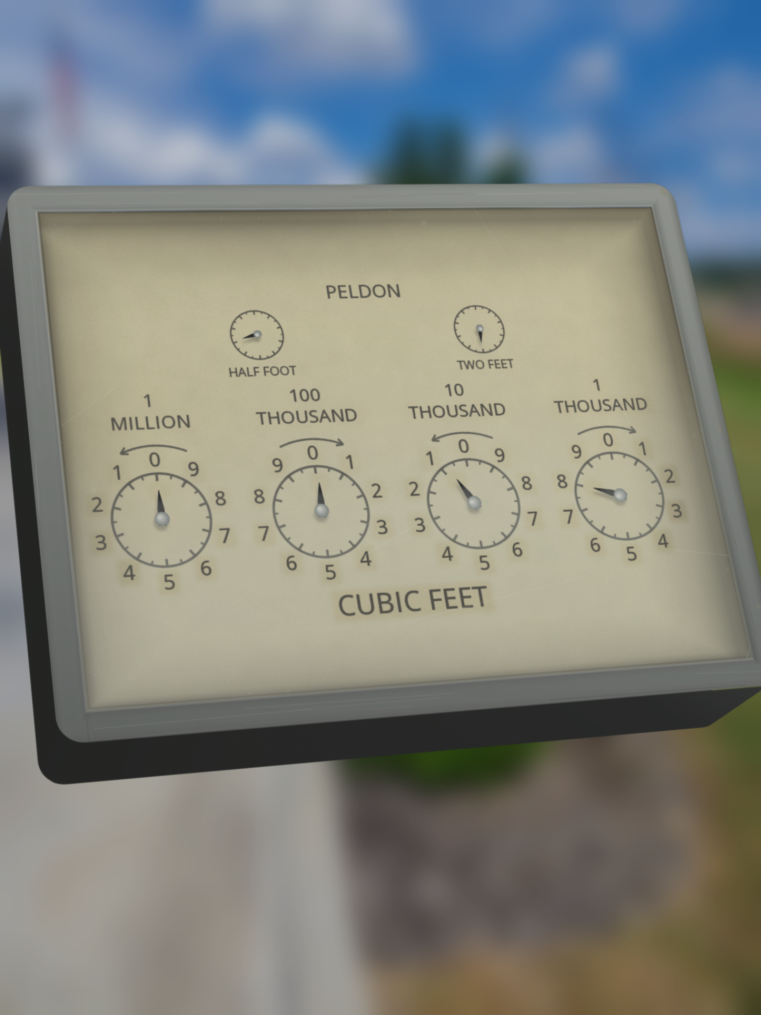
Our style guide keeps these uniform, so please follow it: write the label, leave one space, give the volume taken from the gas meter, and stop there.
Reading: 800 ft³
